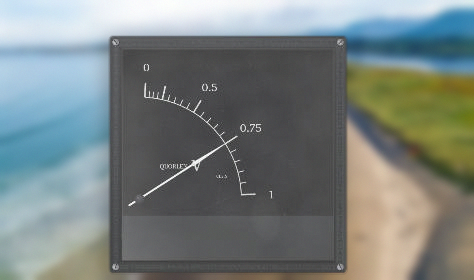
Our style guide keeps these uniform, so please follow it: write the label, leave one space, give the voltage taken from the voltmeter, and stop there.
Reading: 0.75 V
